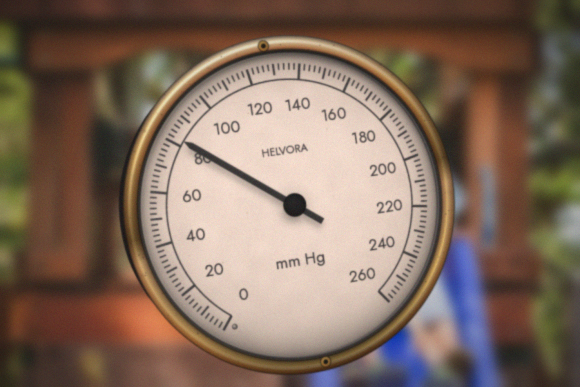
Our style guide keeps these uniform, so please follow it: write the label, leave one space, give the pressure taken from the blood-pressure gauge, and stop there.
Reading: 82 mmHg
